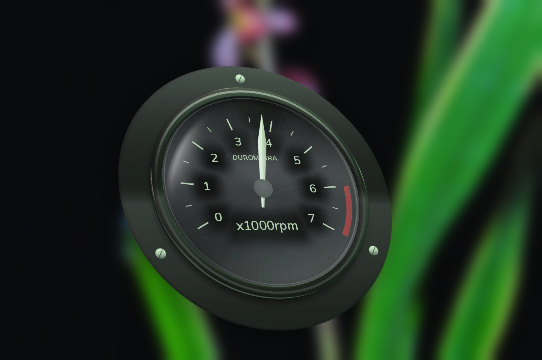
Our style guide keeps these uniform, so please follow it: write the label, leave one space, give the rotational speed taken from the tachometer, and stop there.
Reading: 3750 rpm
